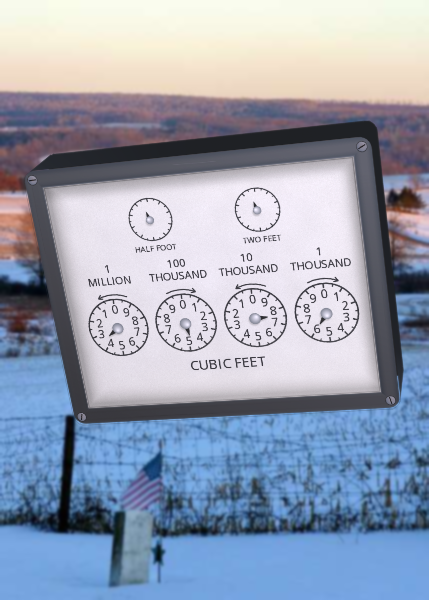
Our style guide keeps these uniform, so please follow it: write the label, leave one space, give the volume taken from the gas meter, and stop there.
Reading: 347600 ft³
